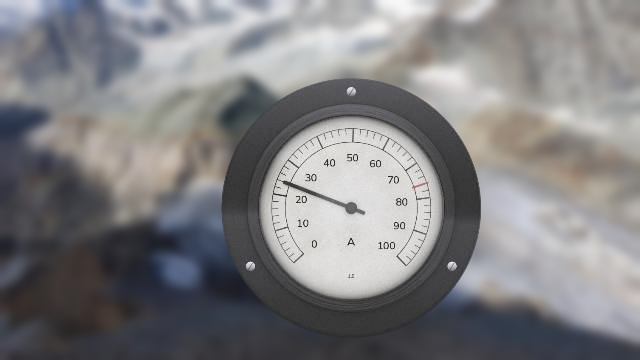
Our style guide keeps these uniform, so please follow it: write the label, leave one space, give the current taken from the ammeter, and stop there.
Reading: 24 A
